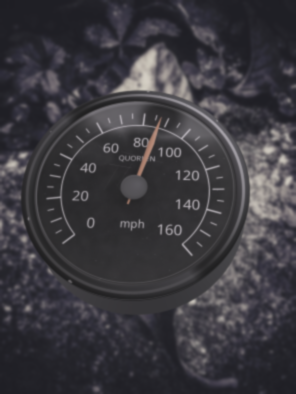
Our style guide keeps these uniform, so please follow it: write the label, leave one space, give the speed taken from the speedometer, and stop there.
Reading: 87.5 mph
